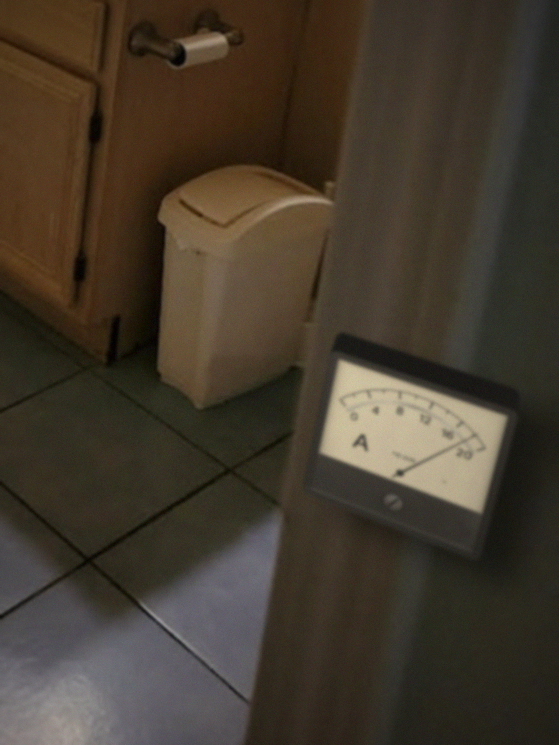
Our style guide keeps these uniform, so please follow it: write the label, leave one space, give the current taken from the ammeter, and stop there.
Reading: 18 A
